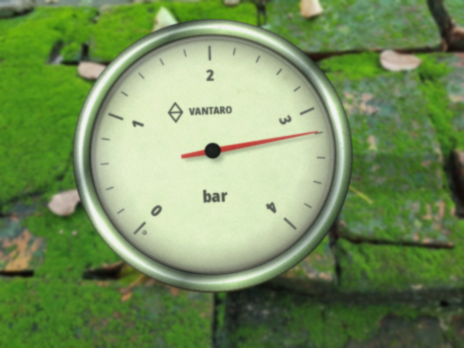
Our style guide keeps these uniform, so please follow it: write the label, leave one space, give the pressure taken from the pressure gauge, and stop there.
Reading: 3.2 bar
